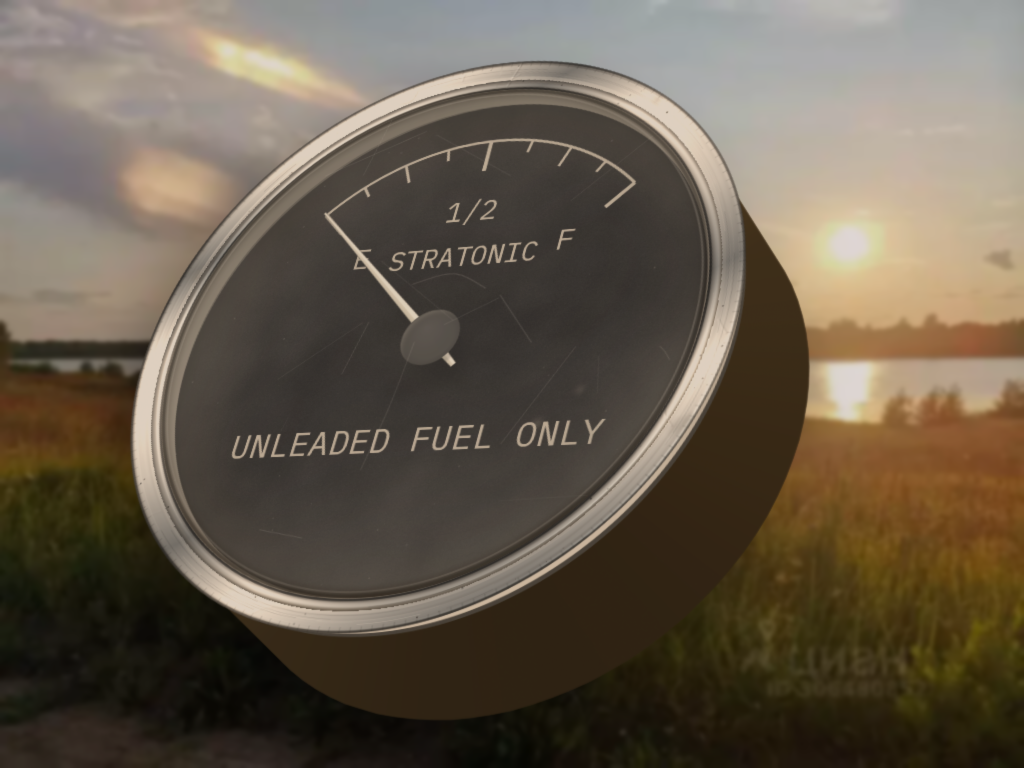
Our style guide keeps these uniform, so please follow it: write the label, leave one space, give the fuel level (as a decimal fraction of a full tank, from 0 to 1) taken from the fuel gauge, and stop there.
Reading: 0
